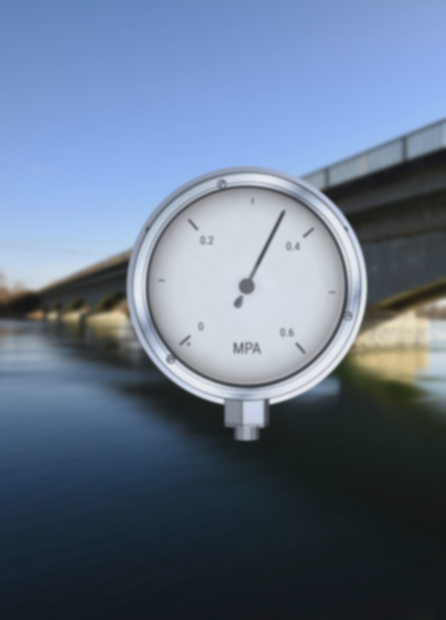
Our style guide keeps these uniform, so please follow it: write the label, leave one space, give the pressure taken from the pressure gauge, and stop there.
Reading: 0.35 MPa
